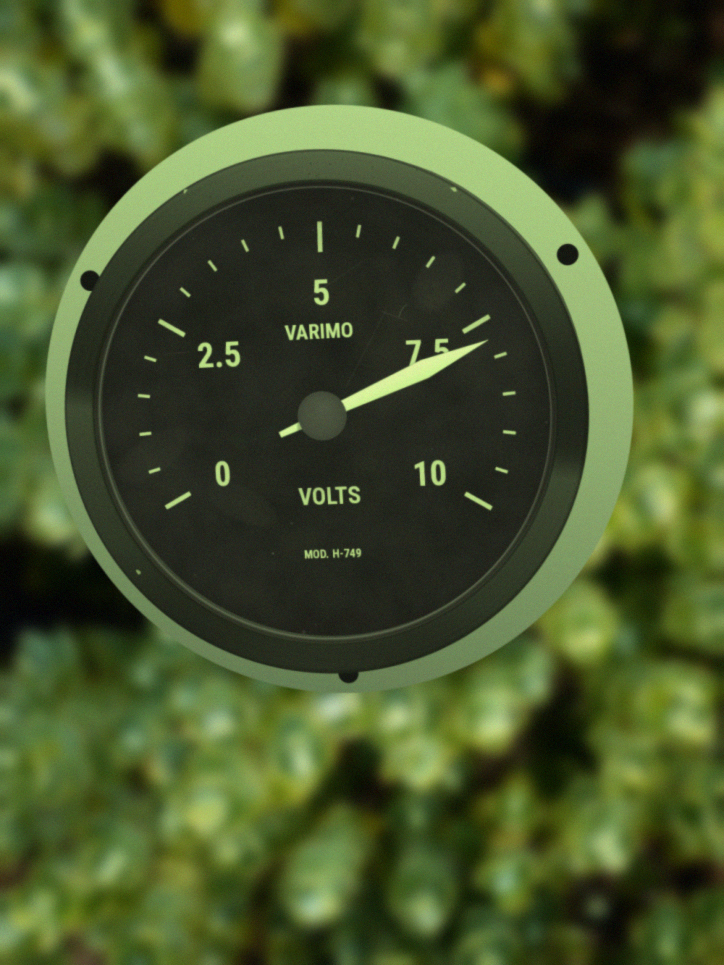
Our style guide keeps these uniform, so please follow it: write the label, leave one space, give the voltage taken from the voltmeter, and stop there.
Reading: 7.75 V
